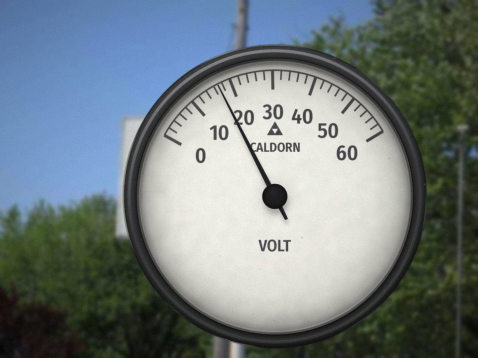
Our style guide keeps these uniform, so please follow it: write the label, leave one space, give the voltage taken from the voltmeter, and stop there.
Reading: 17 V
